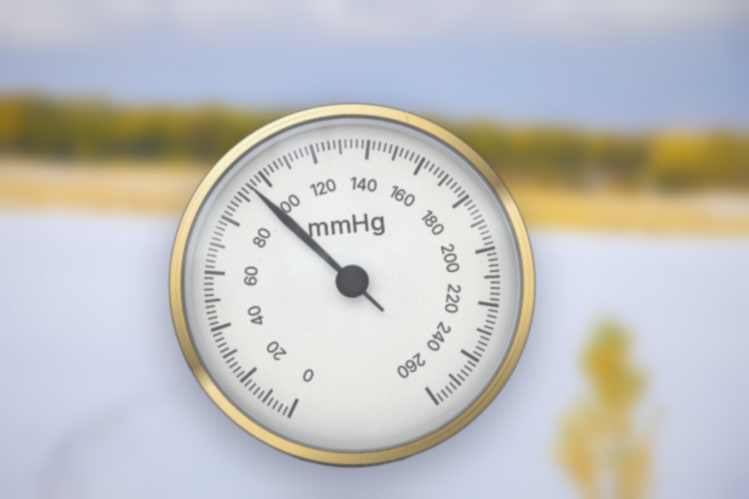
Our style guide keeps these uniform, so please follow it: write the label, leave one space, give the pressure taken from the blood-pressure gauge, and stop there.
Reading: 94 mmHg
